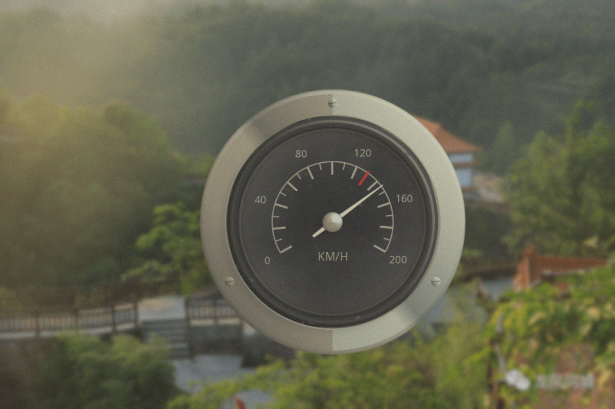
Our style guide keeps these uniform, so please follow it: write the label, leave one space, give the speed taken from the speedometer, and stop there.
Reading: 145 km/h
